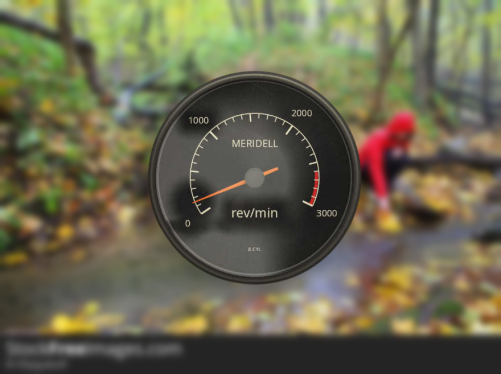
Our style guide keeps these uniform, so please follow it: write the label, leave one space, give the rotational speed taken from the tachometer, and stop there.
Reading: 150 rpm
